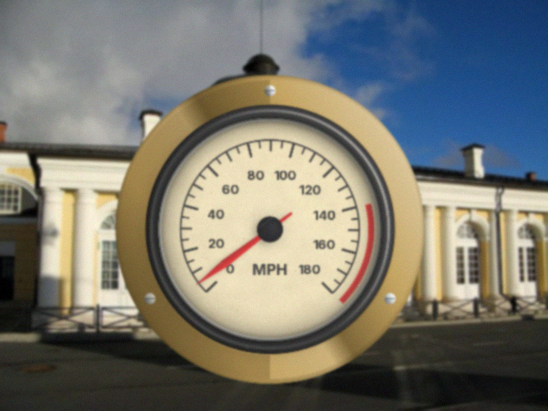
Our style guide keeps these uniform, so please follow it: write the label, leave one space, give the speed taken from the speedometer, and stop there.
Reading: 5 mph
